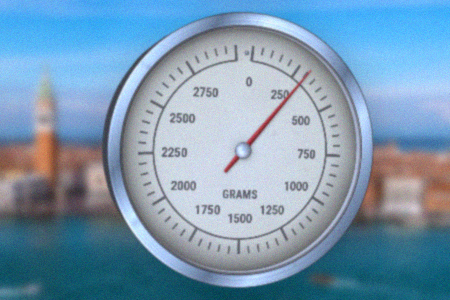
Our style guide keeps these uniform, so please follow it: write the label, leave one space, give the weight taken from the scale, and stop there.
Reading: 300 g
